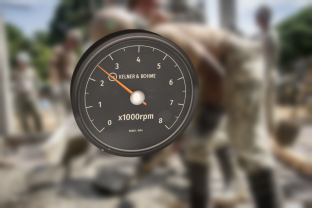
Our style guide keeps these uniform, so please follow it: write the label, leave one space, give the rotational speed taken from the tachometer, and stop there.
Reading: 2500 rpm
